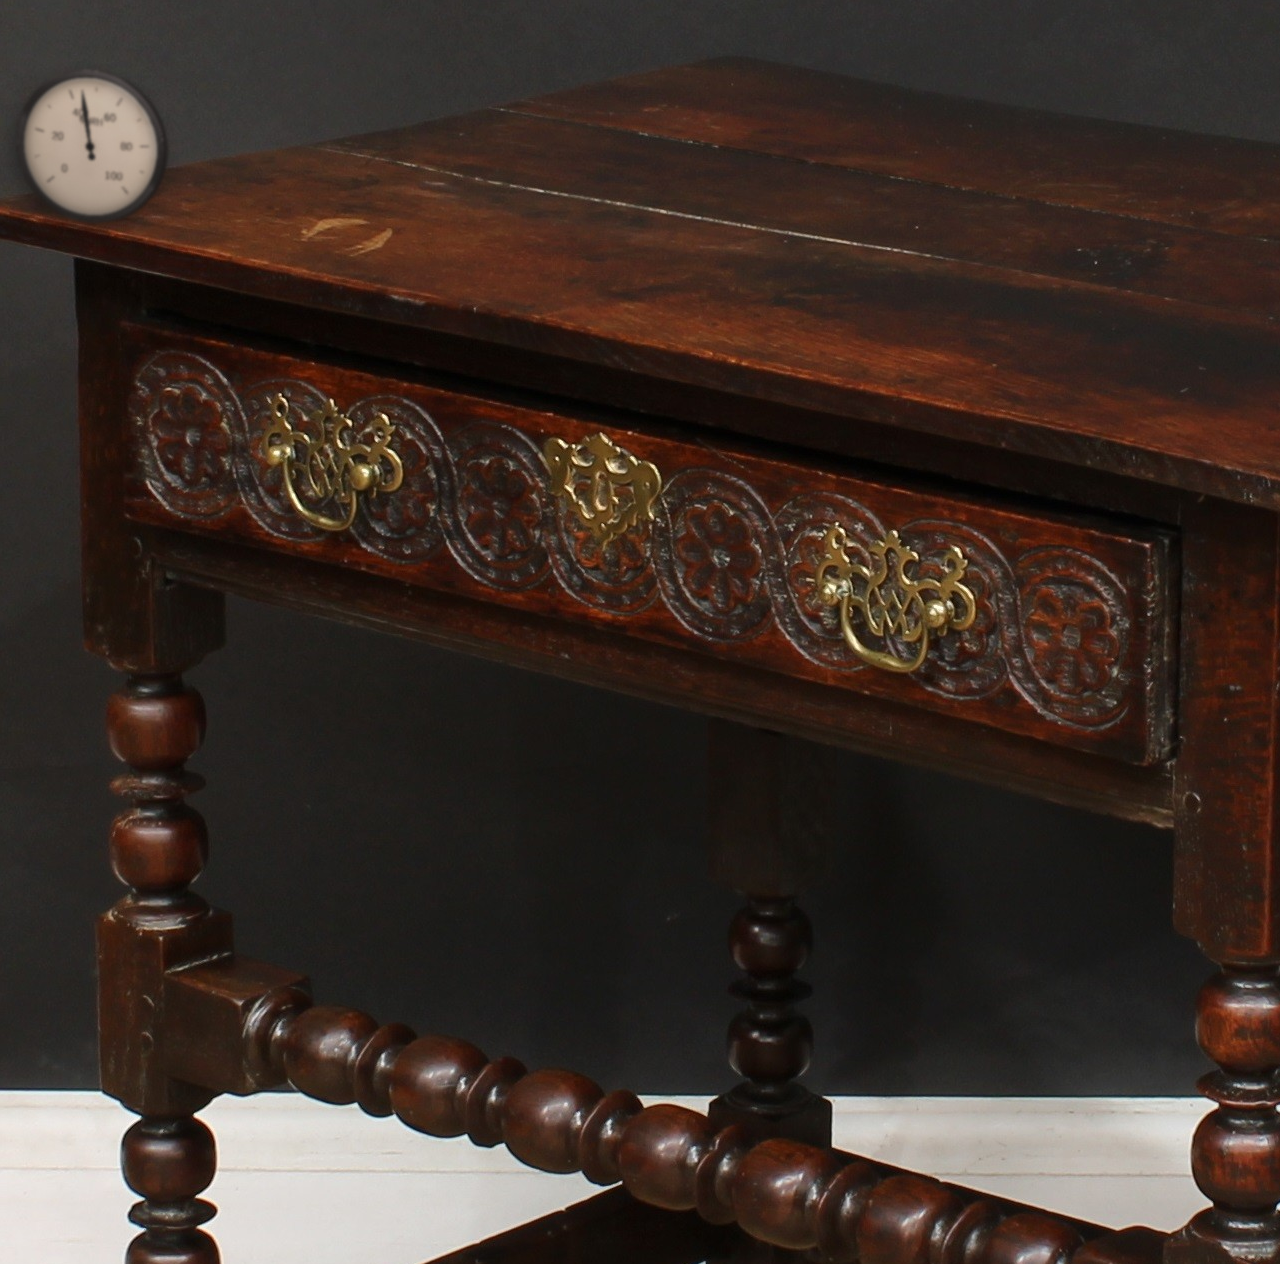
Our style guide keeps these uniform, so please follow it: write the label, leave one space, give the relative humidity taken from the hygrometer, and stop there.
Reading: 45 %
